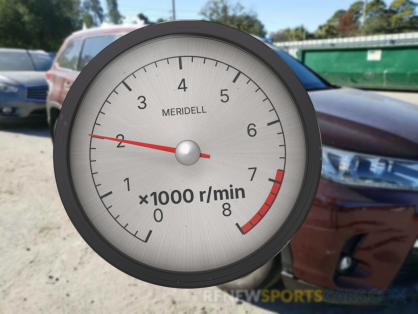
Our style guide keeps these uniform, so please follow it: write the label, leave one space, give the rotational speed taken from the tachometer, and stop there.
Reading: 2000 rpm
